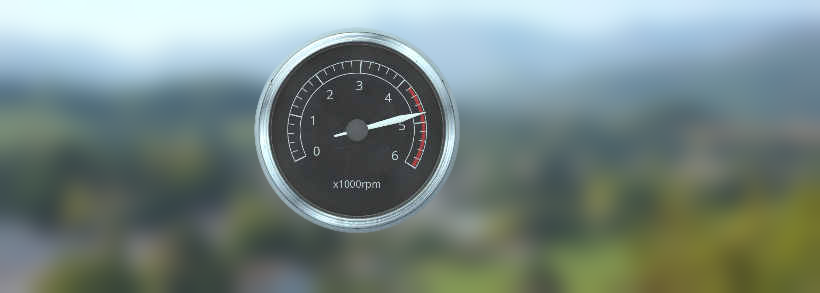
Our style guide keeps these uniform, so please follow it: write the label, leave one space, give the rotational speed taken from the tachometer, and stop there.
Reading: 4800 rpm
